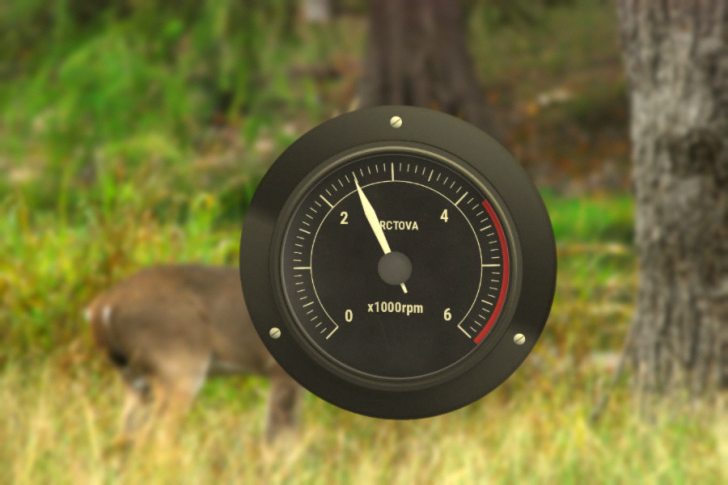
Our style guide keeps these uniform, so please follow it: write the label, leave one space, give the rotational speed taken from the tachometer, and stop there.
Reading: 2500 rpm
